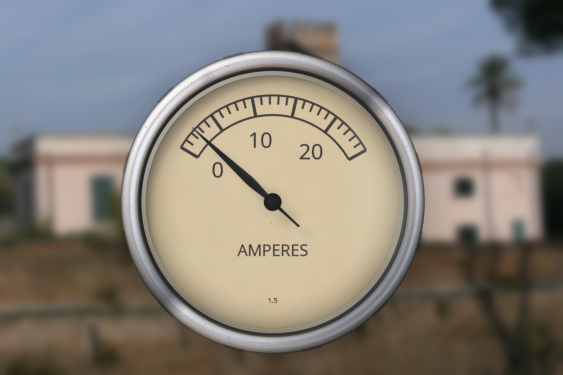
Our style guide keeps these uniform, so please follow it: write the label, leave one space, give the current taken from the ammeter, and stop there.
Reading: 2.5 A
